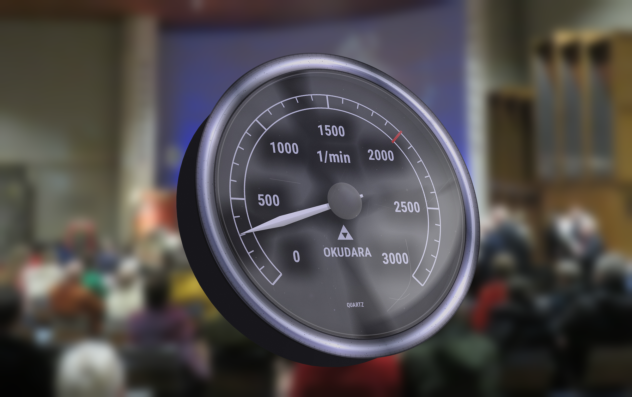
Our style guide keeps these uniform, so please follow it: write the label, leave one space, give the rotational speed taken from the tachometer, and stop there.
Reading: 300 rpm
